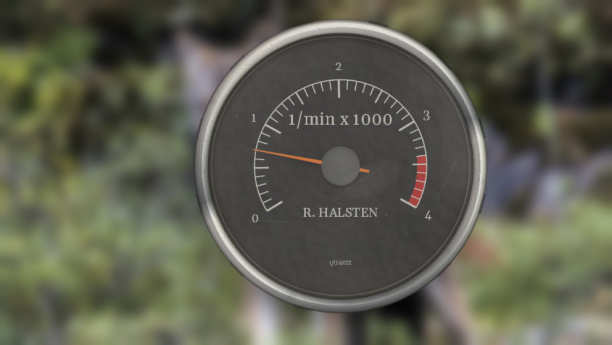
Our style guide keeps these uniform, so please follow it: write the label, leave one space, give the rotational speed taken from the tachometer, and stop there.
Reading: 700 rpm
